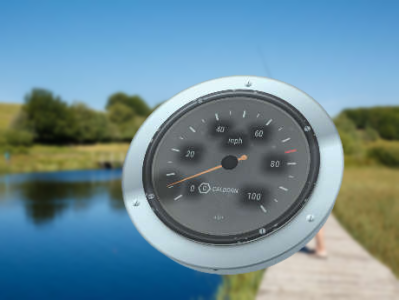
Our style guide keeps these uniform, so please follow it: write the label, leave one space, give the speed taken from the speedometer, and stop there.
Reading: 5 mph
